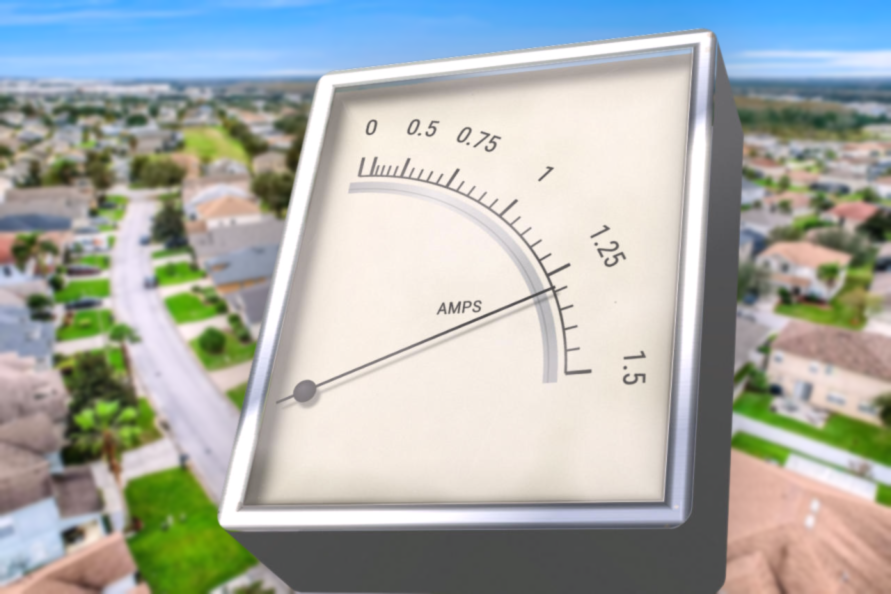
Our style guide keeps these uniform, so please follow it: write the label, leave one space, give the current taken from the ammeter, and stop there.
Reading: 1.3 A
